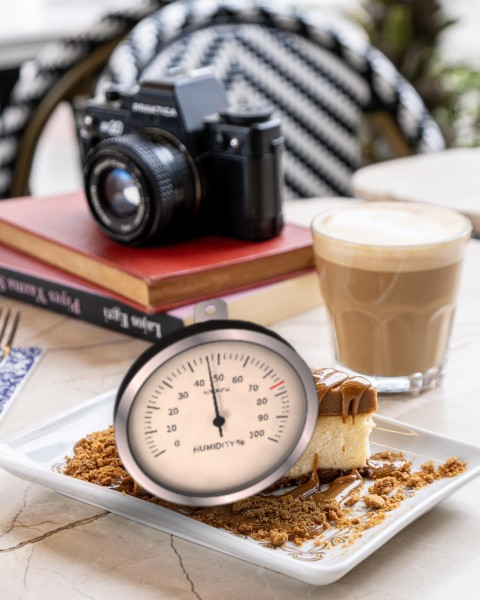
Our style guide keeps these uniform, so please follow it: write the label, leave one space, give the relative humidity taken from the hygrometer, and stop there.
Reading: 46 %
